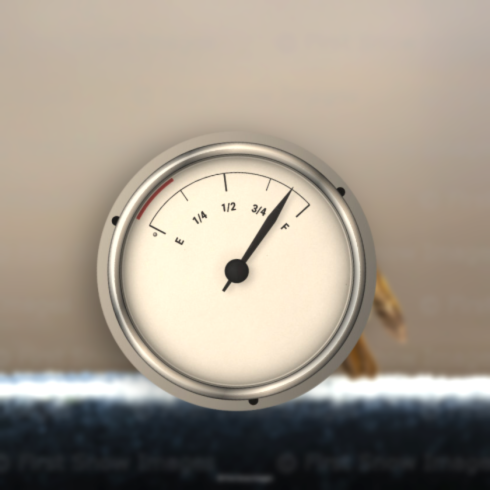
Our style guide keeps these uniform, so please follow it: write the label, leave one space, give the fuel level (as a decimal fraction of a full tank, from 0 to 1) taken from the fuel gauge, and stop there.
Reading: 0.875
